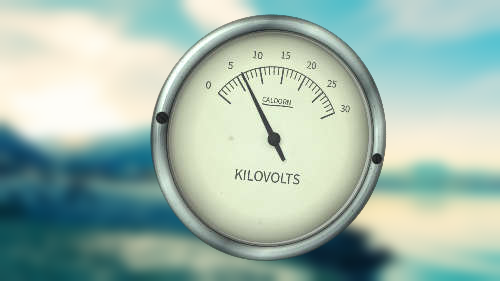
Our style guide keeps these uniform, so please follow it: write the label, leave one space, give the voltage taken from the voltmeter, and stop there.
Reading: 6 kV
